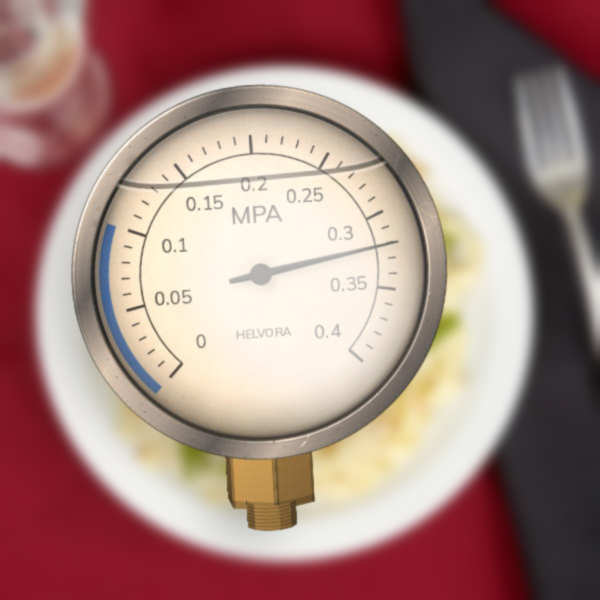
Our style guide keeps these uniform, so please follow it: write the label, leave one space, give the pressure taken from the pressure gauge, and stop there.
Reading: 0.32 MPa
